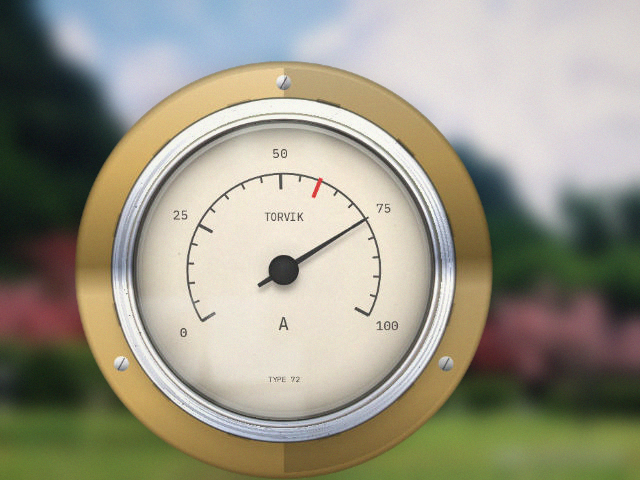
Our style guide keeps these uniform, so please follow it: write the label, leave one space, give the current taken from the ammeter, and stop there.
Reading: 75 A
